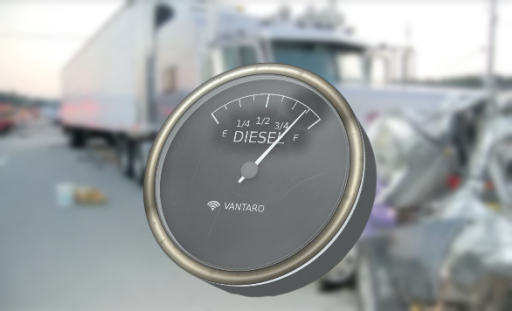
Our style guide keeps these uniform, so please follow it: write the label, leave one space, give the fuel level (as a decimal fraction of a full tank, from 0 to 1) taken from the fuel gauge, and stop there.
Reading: 0.875
